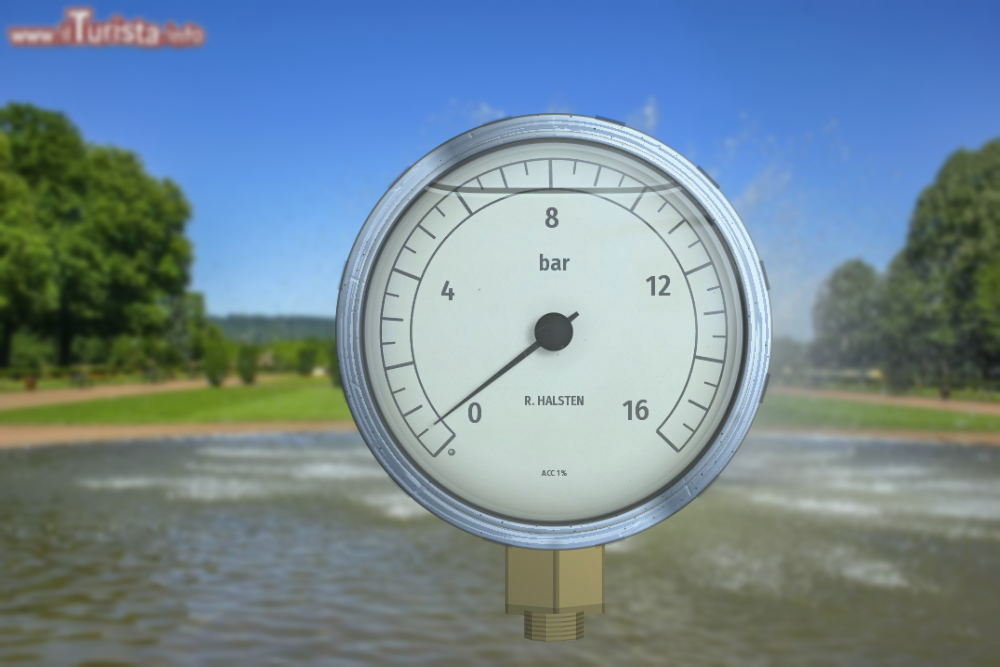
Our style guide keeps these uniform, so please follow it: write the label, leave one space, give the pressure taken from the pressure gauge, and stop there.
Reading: 0.5 bar
